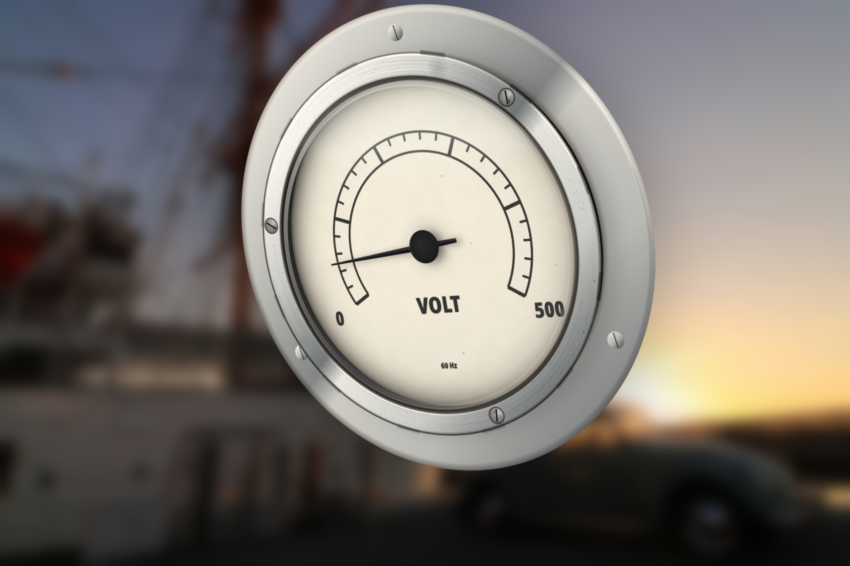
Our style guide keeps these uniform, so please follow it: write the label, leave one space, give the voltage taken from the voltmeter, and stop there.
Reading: 50 V
